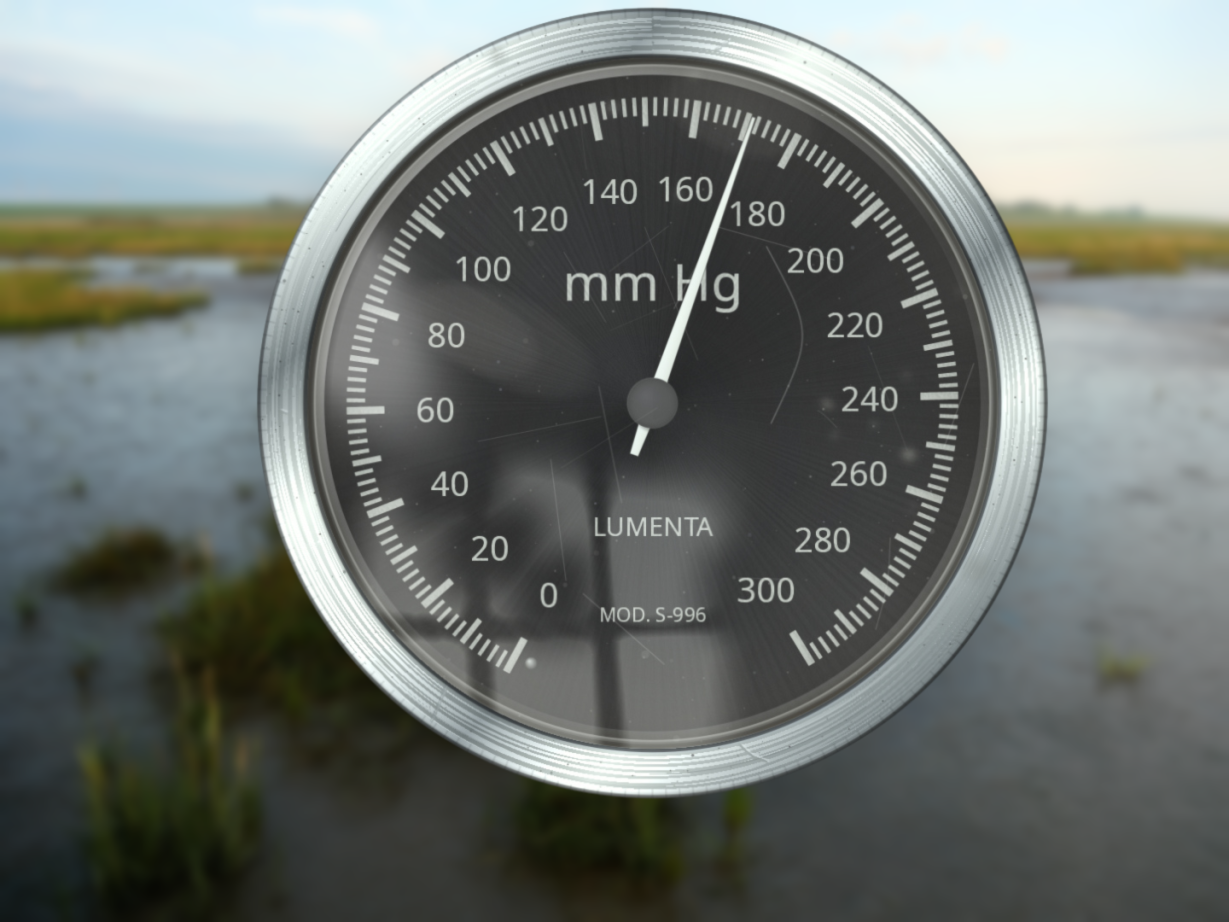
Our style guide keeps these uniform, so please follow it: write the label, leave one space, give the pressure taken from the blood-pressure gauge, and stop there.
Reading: 171 mmHg
